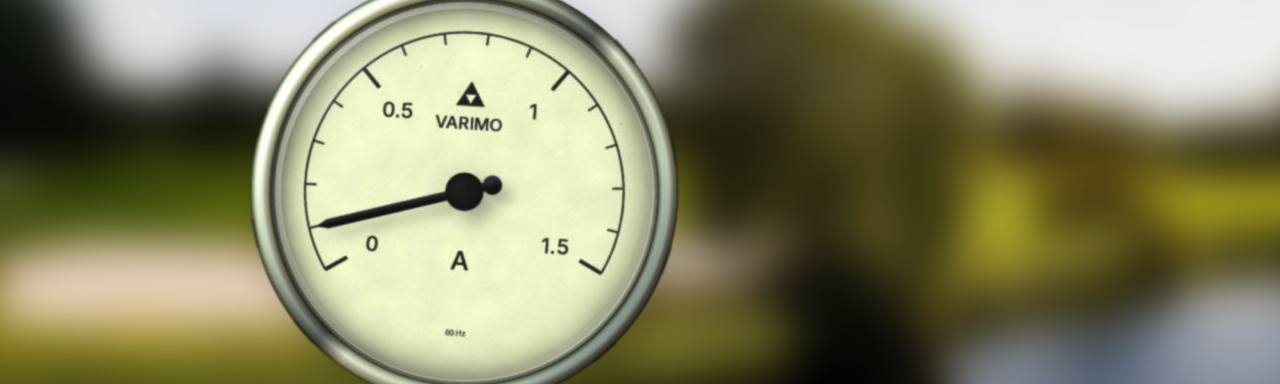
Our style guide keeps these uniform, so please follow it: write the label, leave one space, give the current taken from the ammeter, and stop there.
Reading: 0.1 A
